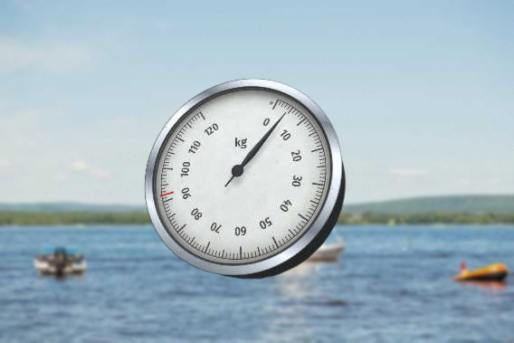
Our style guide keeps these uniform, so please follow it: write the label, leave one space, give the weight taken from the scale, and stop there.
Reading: 5 kg
